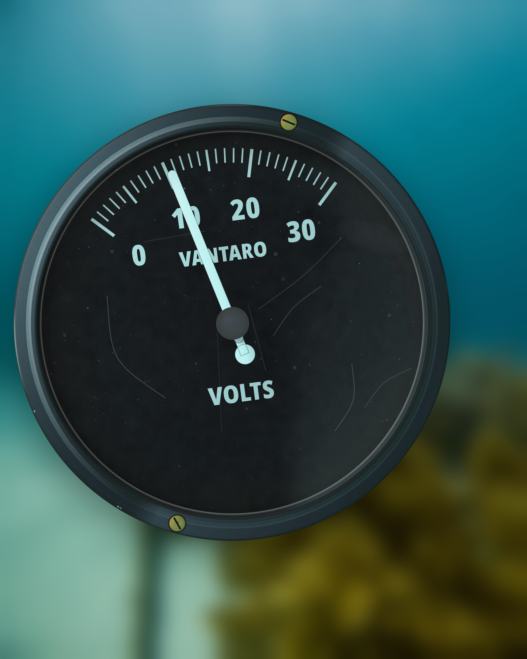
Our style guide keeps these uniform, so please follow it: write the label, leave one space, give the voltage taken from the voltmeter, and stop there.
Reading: 10.5 V
